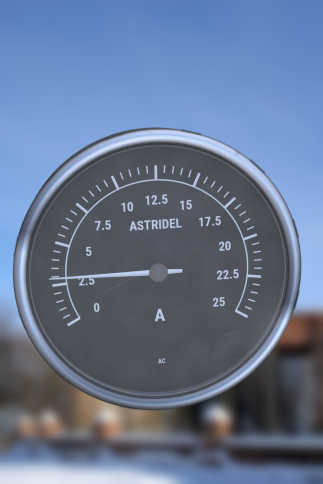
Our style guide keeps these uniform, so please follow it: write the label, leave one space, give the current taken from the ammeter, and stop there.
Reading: 3 A
